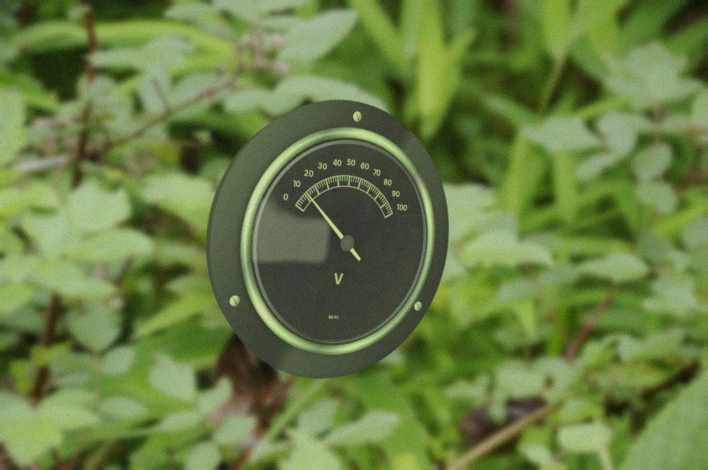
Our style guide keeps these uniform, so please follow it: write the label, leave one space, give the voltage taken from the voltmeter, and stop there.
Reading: 10 V
